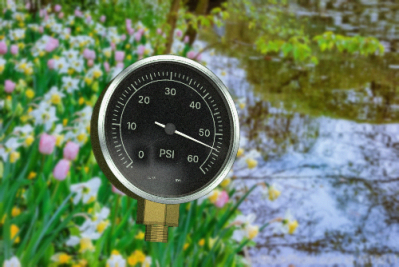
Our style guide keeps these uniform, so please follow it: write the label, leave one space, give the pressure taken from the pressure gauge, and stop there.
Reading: 54 psi
